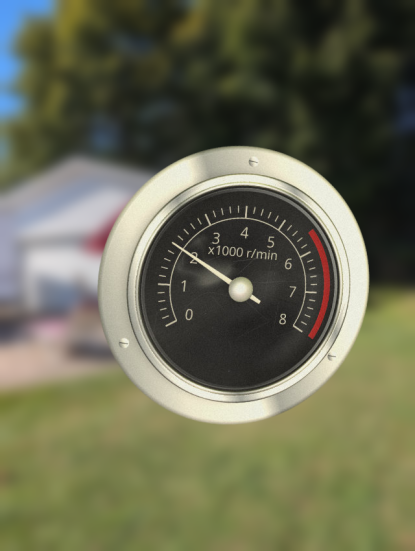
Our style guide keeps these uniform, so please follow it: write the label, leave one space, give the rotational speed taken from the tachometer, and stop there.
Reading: 2000 rpm
